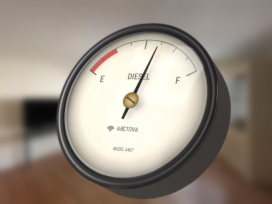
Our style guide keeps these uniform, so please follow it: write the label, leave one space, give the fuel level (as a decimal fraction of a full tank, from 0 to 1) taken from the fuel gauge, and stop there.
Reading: 0.625
